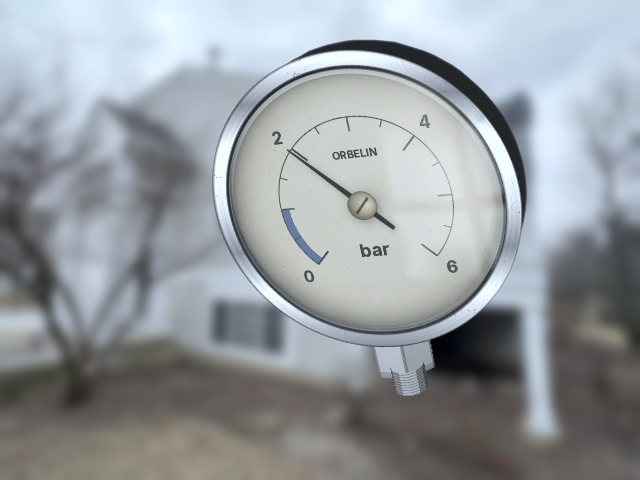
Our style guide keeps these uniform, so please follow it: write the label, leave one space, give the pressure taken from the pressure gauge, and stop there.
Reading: 2 bar
